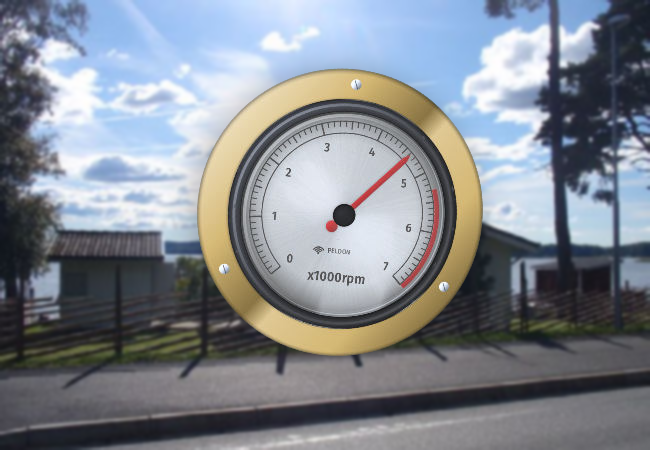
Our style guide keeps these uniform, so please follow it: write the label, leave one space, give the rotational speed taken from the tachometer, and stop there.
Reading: 4600 rpm
